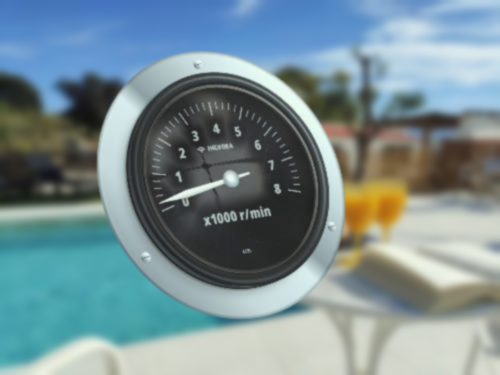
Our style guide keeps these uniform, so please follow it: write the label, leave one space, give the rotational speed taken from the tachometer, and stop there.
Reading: 200 rpm
